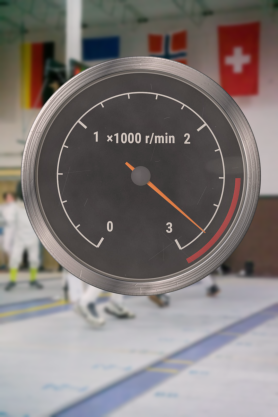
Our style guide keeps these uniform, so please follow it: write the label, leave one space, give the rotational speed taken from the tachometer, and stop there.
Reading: 2800 rpm
